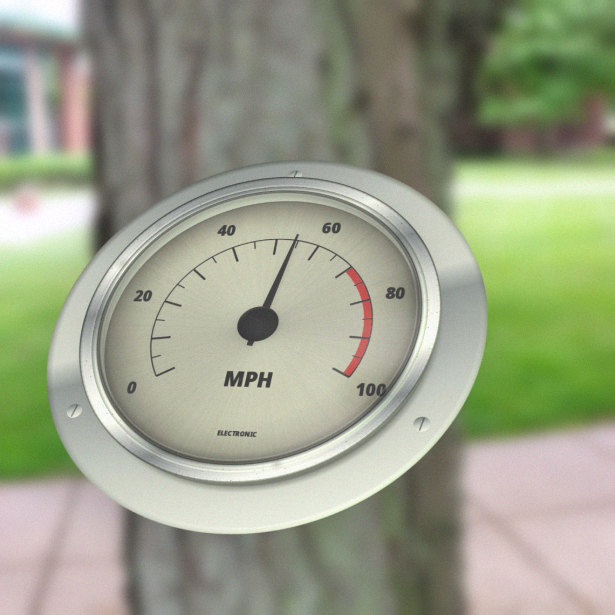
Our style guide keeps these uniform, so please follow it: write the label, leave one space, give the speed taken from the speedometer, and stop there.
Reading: 55 mph
